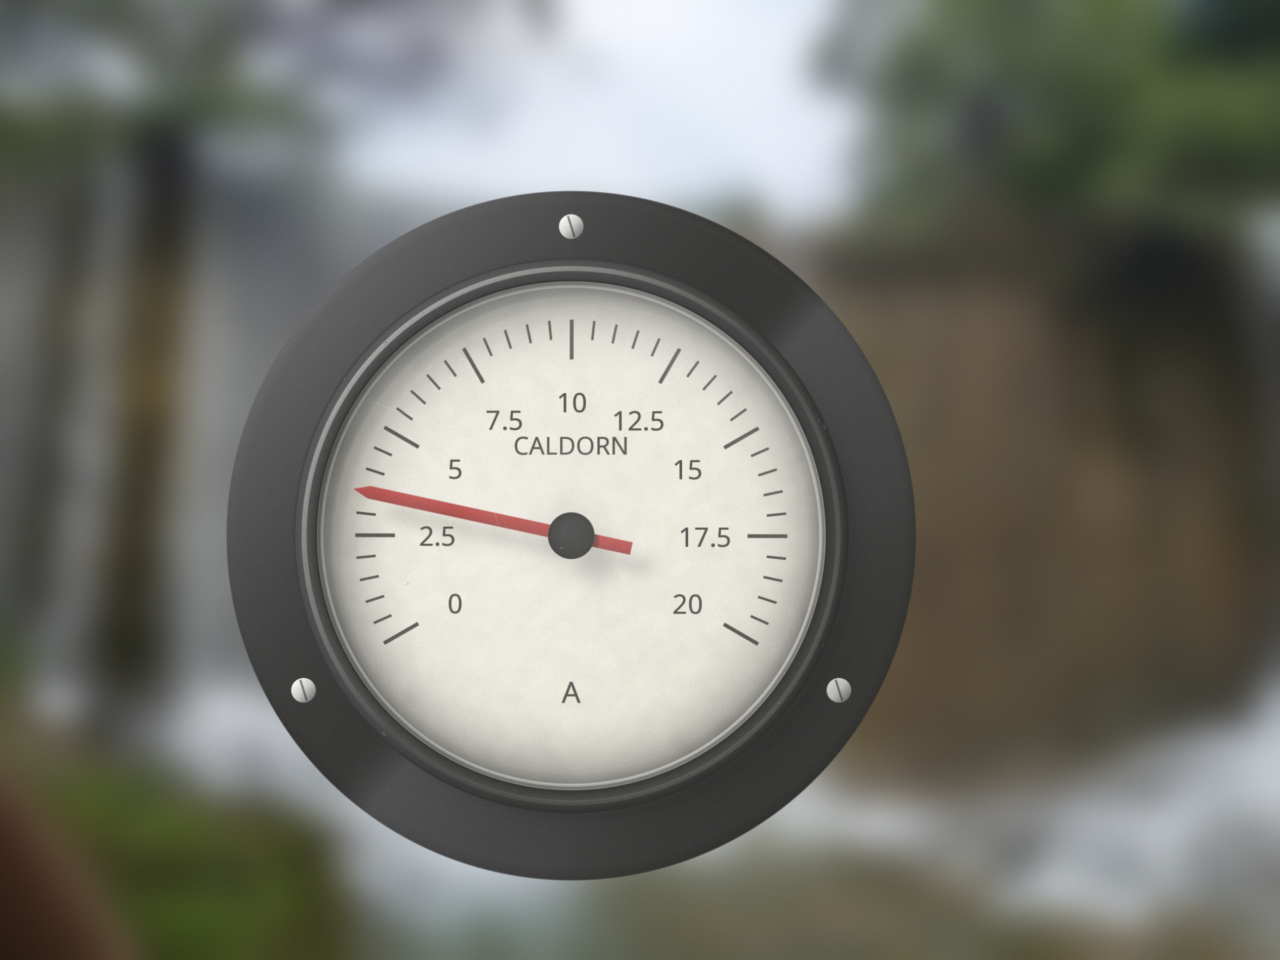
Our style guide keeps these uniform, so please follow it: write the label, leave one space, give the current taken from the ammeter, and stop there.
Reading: 3.5 A
